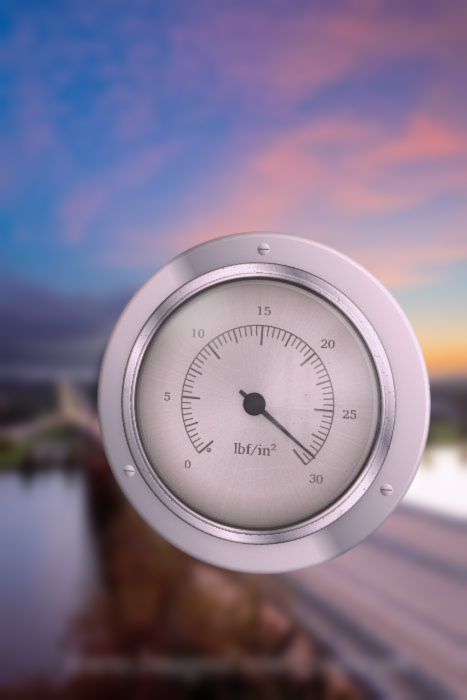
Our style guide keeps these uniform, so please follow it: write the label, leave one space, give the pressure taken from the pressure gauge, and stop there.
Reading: 29 psi
